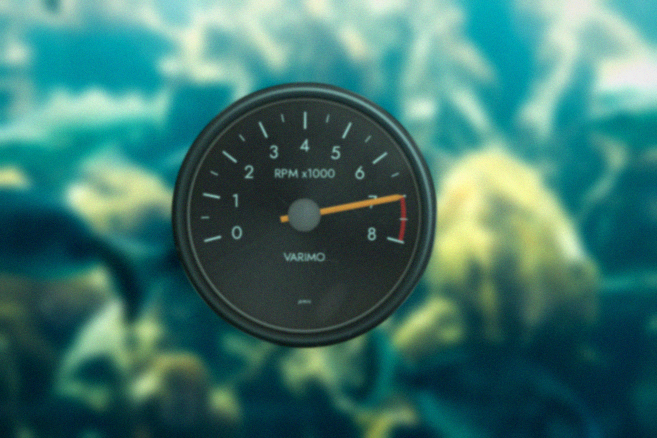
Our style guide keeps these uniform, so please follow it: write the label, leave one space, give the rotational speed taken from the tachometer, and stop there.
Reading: 7000 rpm
